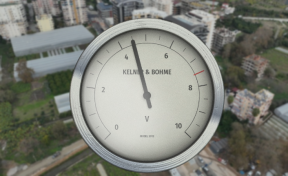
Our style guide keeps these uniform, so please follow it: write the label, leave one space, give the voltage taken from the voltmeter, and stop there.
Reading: 4.5 V
